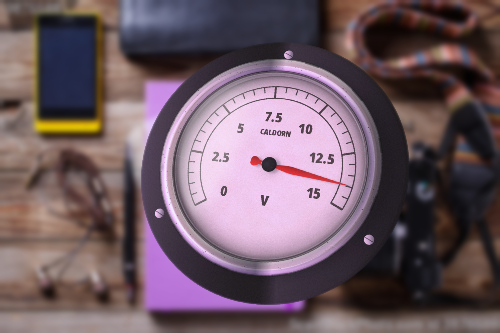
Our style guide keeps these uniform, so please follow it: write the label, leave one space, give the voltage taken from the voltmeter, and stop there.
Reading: 14 V
